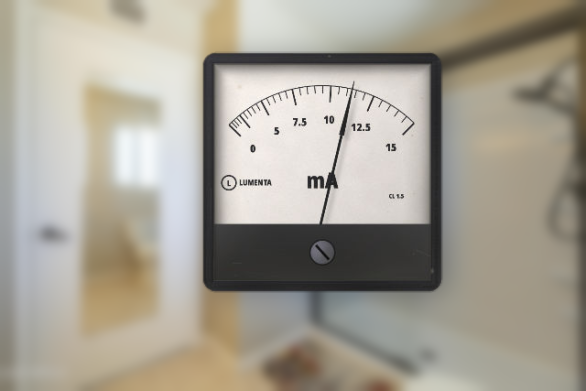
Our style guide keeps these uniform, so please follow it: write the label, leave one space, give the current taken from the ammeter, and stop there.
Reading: 11.25 mA
